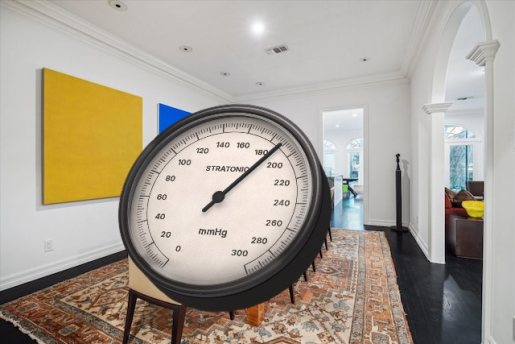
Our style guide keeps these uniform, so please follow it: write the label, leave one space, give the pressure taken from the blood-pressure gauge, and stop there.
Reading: 190 mmHg
